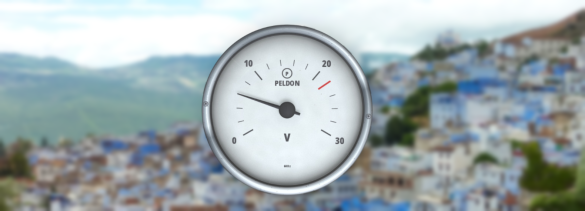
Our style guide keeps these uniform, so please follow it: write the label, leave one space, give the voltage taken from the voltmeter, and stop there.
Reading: 6 V
